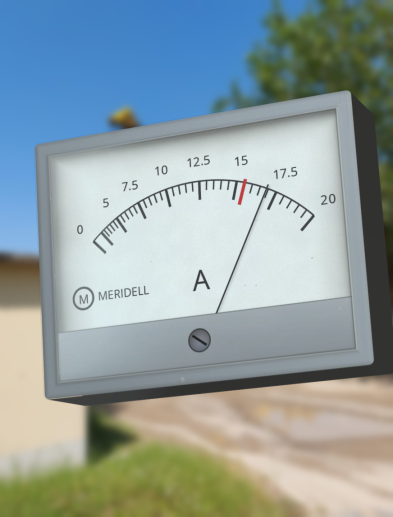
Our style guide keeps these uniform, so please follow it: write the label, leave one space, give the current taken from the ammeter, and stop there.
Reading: 17 A
